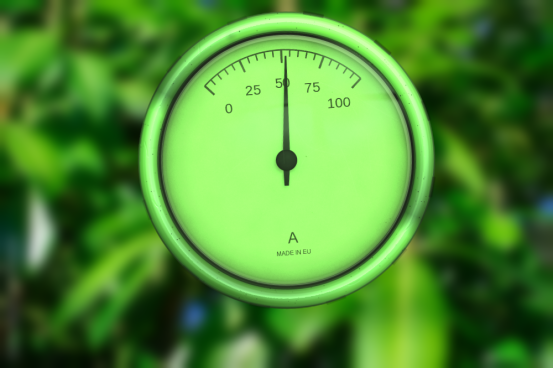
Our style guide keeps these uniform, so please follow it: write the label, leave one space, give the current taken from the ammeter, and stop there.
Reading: 52.5 A
